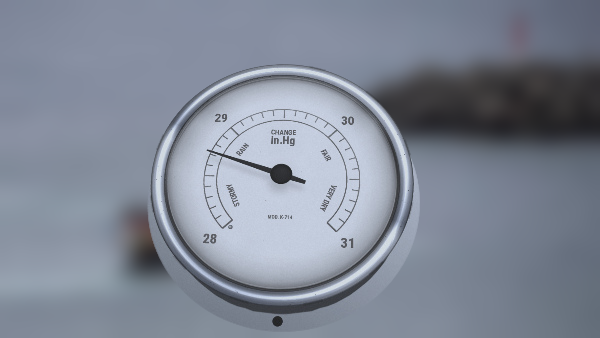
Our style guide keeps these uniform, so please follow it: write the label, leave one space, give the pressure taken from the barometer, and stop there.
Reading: 28.7 inHg
